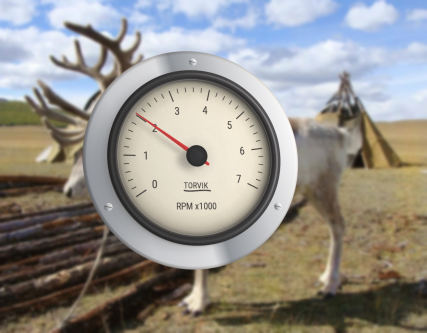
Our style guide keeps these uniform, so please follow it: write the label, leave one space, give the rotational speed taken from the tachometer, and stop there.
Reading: 2000 rpm
